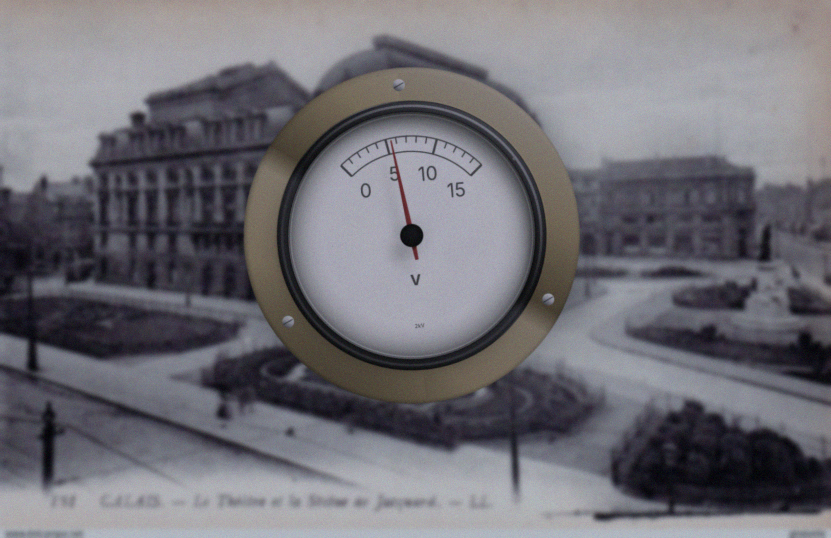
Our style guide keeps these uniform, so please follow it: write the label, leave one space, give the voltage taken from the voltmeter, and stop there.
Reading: 5.5 V
